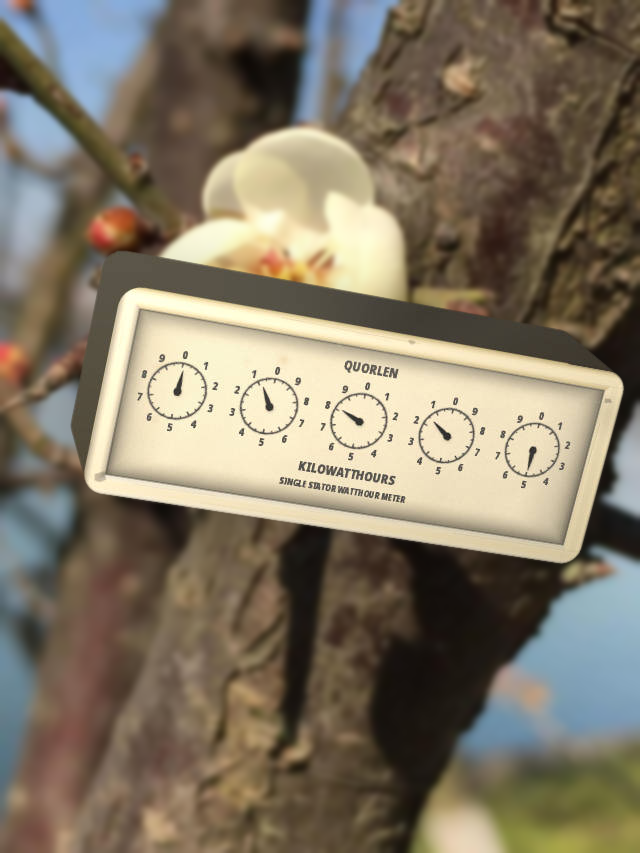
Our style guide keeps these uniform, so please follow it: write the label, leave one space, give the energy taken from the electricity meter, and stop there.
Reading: 815 kWh
